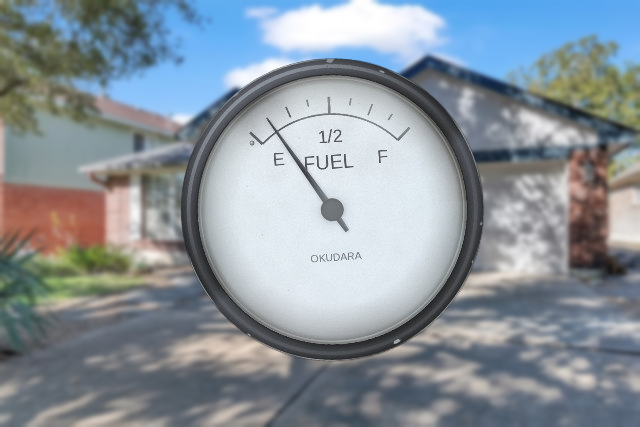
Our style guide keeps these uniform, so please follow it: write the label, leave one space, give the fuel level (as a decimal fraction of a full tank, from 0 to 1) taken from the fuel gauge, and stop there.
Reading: 0.125
